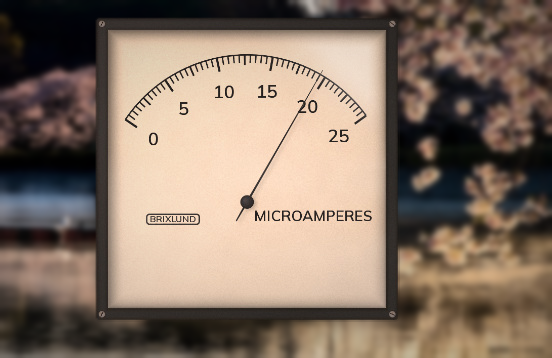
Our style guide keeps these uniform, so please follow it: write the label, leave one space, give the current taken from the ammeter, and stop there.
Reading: 19.5 µA
